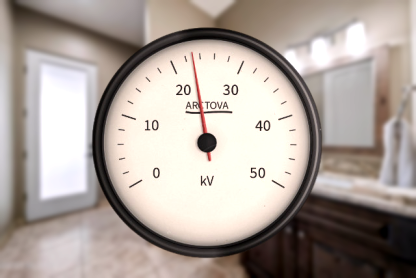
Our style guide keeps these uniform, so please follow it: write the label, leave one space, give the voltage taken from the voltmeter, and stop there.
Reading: 23 kV
